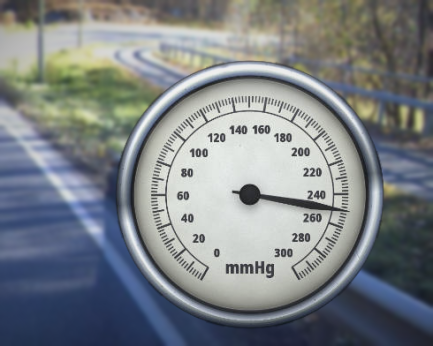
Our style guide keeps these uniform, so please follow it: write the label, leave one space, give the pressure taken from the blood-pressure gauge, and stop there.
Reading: 250 mmHg
